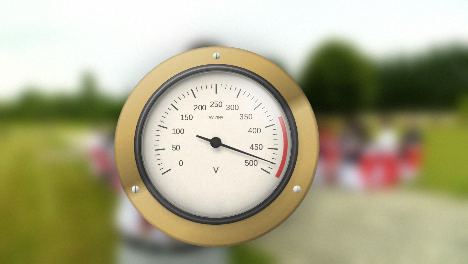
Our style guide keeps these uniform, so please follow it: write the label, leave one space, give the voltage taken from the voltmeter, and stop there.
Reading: 480 V
